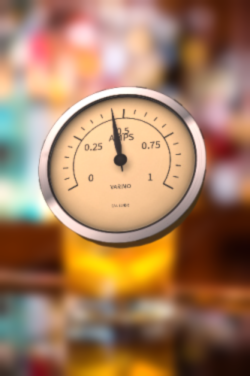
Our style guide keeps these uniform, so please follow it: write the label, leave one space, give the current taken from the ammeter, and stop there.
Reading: 0.45 A
